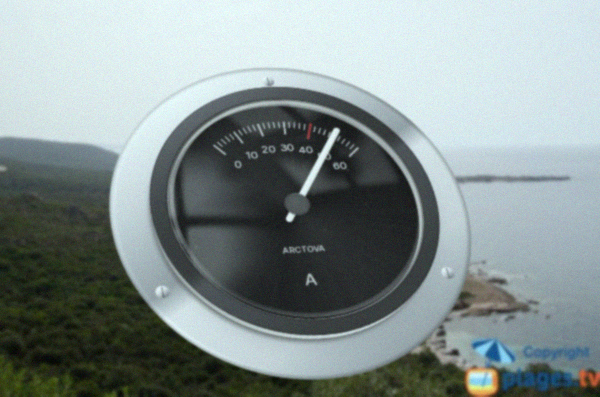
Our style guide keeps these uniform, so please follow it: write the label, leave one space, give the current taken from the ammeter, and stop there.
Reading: 50 A
